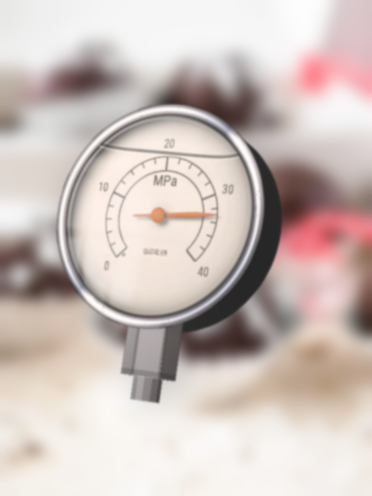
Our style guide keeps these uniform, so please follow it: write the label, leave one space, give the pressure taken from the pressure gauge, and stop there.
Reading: 33 MPa
